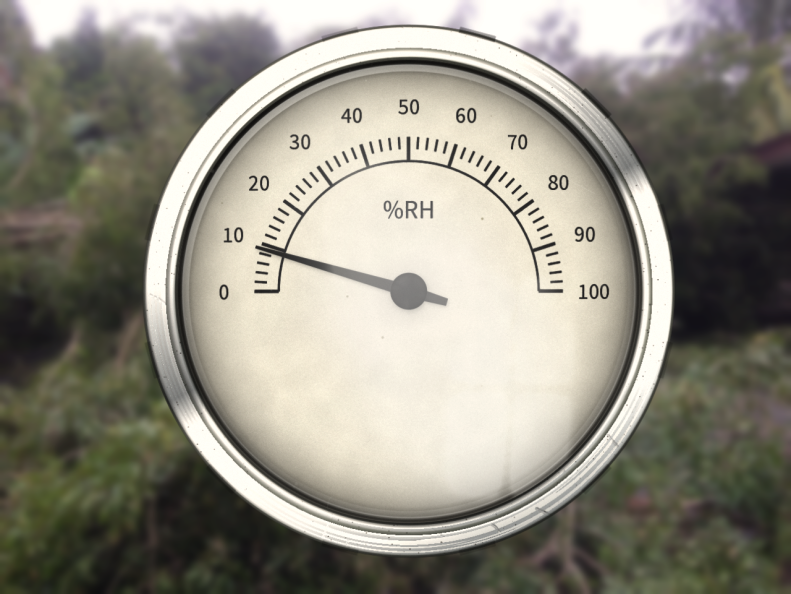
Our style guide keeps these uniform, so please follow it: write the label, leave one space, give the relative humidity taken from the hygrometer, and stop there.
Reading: 9 %
